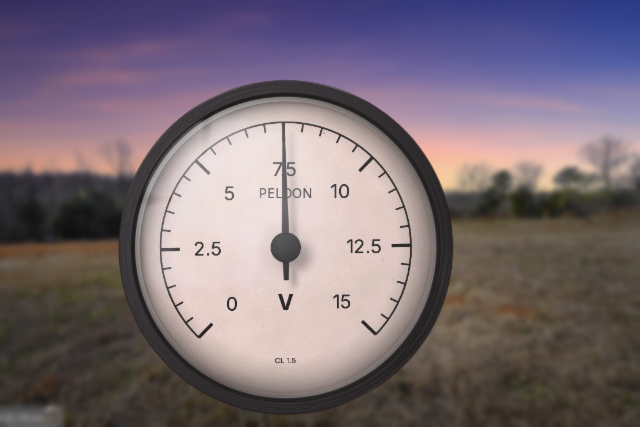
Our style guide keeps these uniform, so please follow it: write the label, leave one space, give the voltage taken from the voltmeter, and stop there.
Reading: 7.5 V
